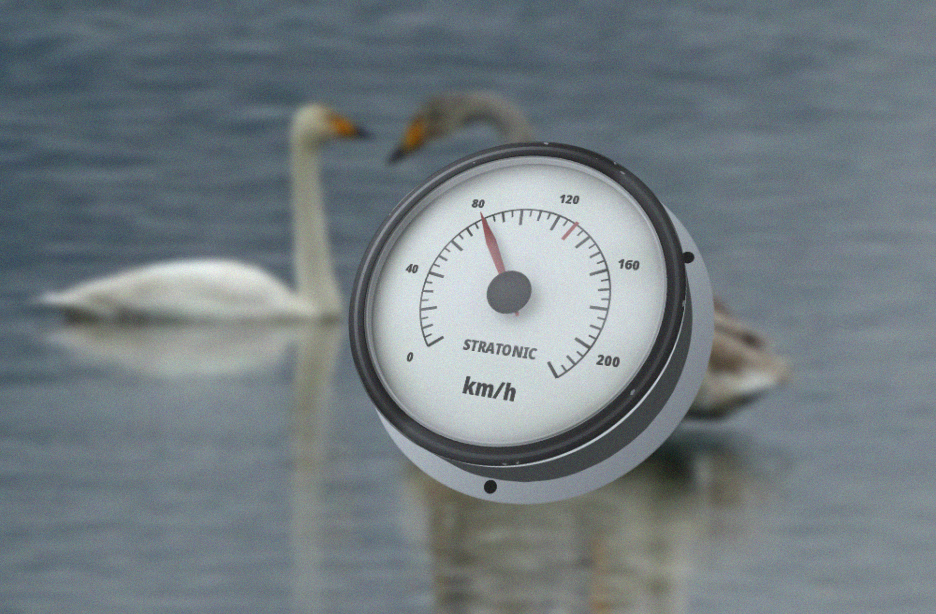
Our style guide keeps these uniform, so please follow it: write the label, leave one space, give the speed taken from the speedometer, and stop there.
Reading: 80 km/h
